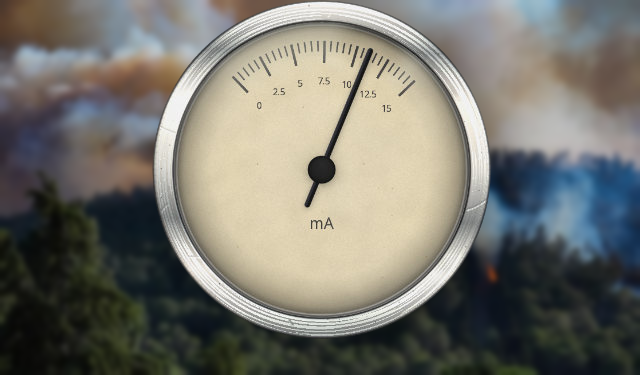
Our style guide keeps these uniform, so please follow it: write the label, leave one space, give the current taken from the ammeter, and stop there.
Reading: 11 mA
